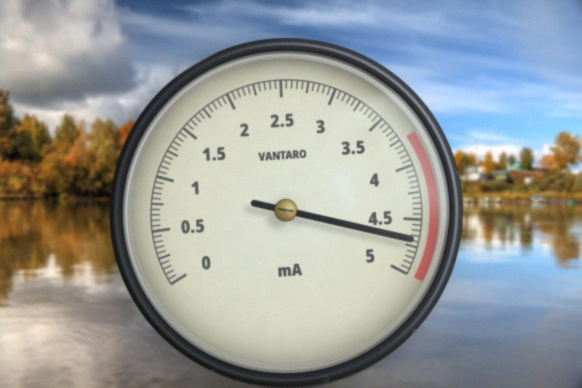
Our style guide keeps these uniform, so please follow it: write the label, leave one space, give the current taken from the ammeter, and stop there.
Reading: 4.7 mA
